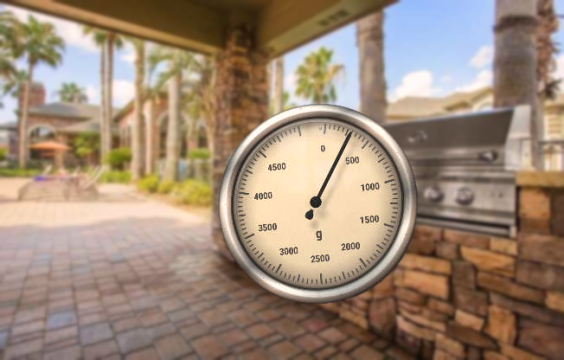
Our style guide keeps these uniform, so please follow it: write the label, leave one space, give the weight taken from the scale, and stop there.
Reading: 300 g
